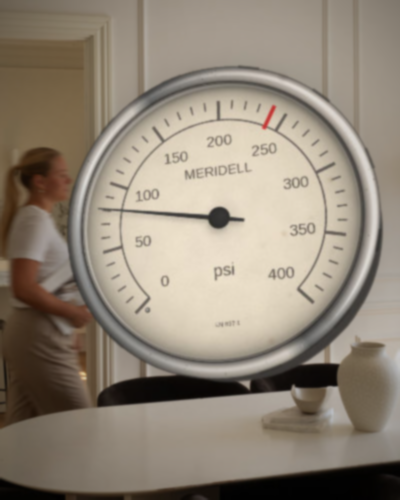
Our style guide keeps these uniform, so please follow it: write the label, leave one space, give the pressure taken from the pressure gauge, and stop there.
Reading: 80 psi
